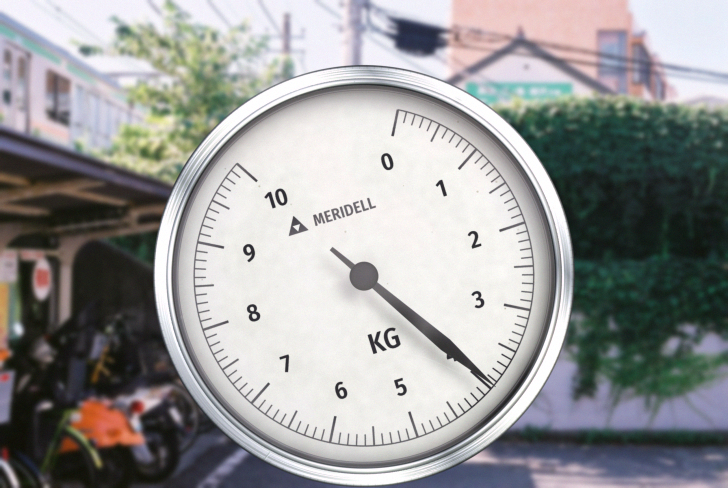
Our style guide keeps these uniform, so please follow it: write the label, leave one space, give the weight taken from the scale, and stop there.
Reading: 3.95 kg
